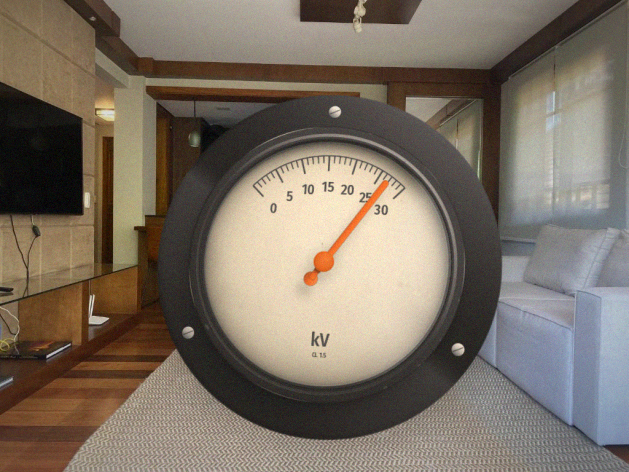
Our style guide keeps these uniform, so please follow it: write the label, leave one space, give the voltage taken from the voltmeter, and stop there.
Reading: 27 kV
